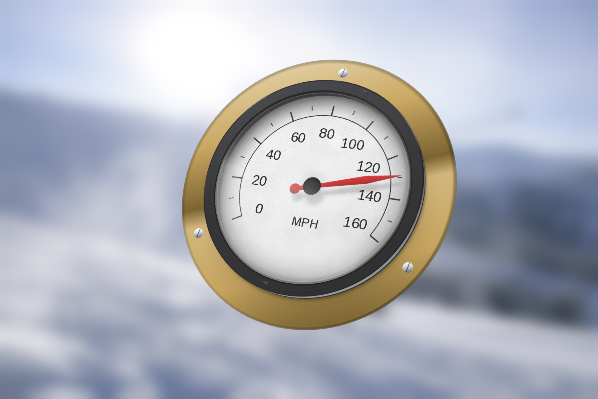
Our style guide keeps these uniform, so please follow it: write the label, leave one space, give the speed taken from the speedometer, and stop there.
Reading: 130 mph
